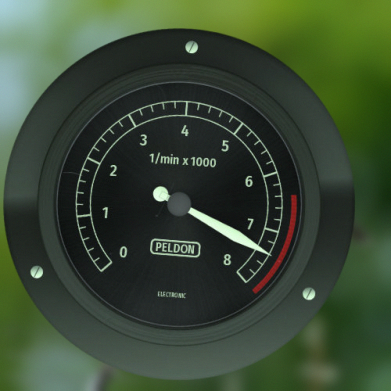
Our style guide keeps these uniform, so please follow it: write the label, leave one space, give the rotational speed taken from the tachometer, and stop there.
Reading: 7400 rpm
